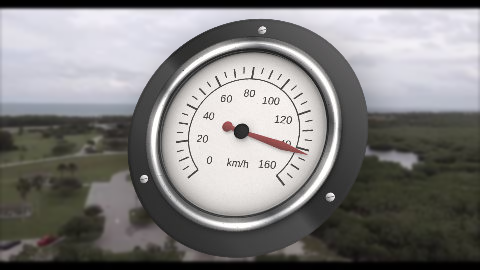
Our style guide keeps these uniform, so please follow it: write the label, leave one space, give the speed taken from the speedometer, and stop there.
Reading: 142.5 km/h
